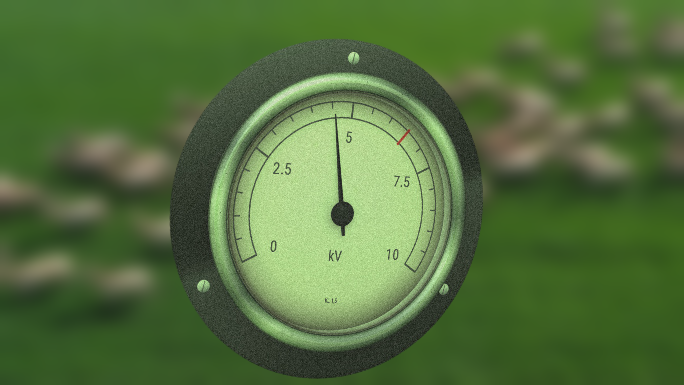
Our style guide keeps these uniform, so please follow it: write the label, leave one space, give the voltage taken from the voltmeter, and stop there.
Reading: 4.5 kV
